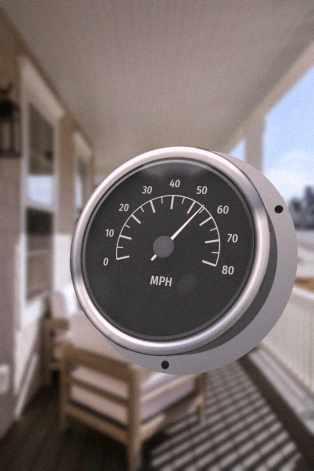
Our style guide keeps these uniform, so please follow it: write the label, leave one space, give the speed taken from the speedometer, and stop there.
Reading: 55 mph
